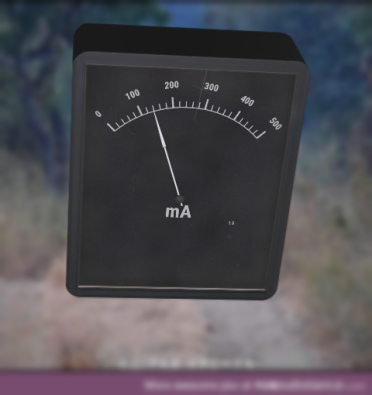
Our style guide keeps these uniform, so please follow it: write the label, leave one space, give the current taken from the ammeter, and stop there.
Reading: 140 mA
